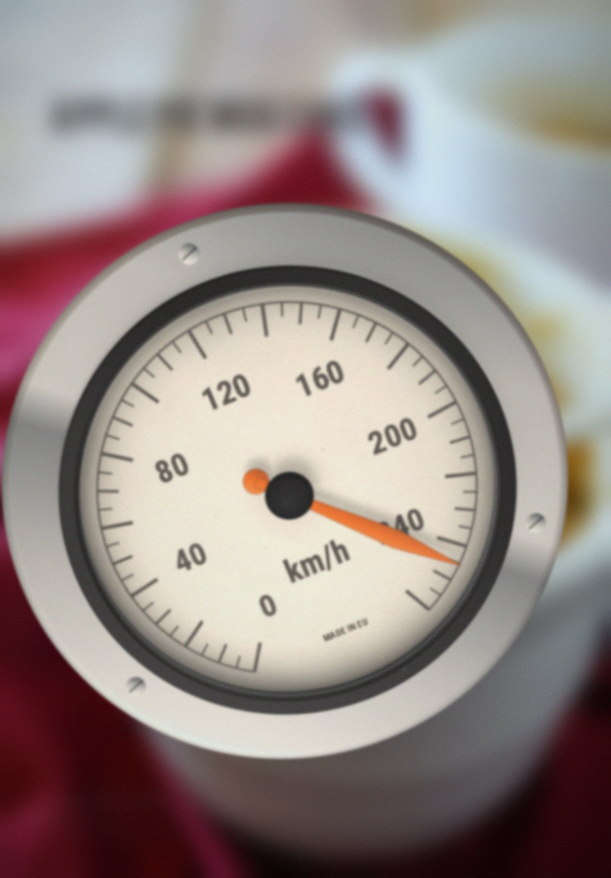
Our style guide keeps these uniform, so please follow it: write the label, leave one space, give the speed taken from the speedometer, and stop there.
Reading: 245 km/h
